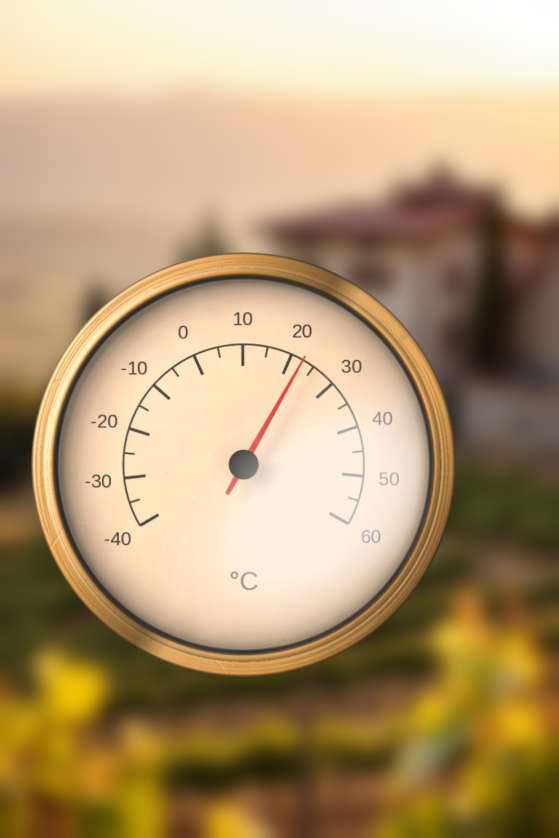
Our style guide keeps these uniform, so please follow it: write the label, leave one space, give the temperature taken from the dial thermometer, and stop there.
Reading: 22.5 °C
